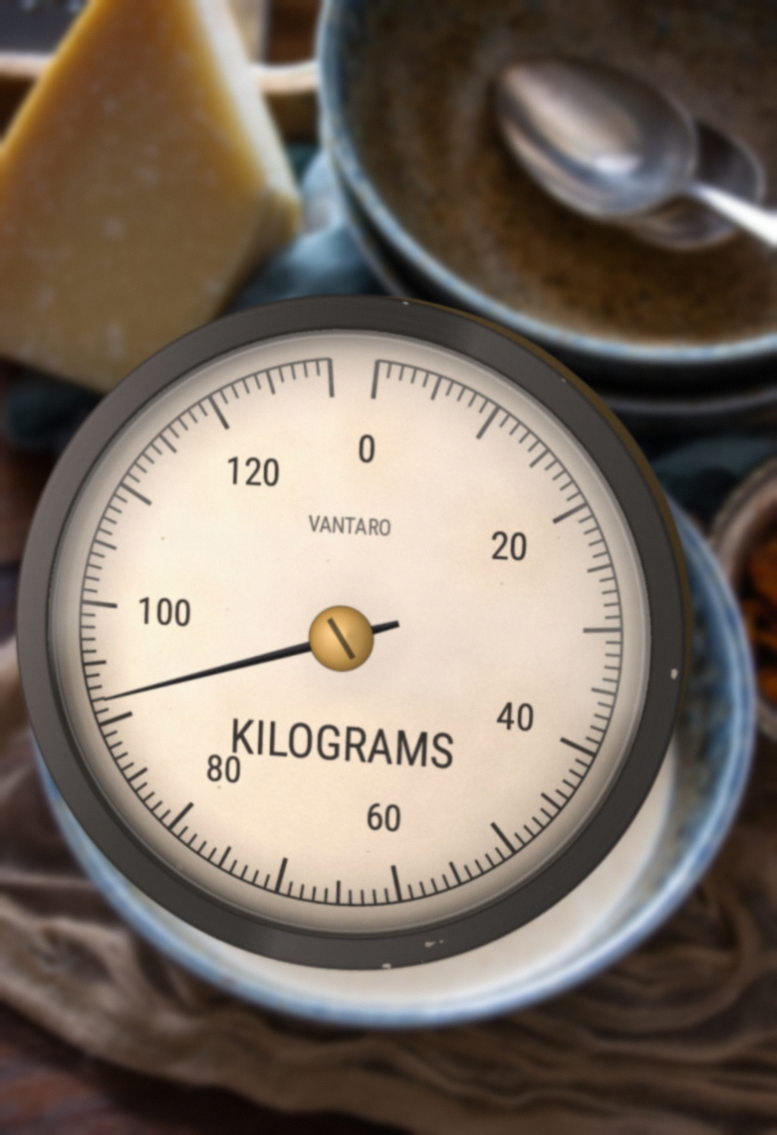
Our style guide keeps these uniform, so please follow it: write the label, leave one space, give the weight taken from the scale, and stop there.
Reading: 92 kg
